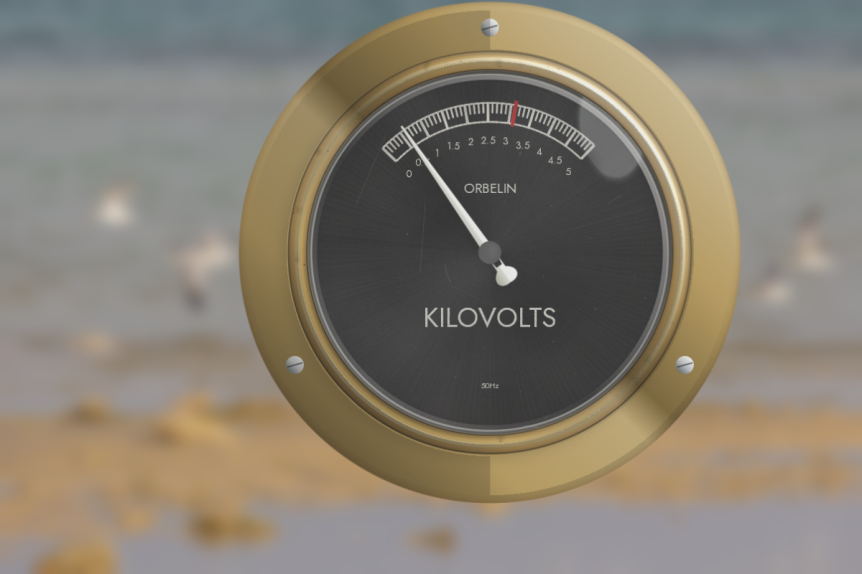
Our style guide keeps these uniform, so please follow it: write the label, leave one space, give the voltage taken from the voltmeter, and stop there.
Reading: 0.6 kV
